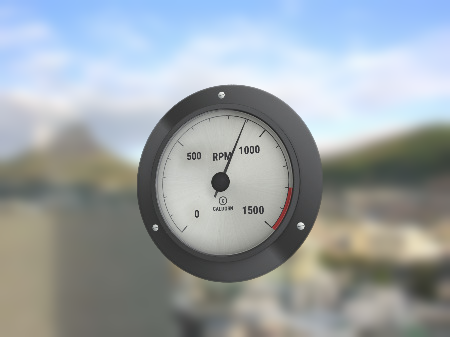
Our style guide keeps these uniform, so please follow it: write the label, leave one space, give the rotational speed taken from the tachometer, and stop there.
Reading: 900 rpm
